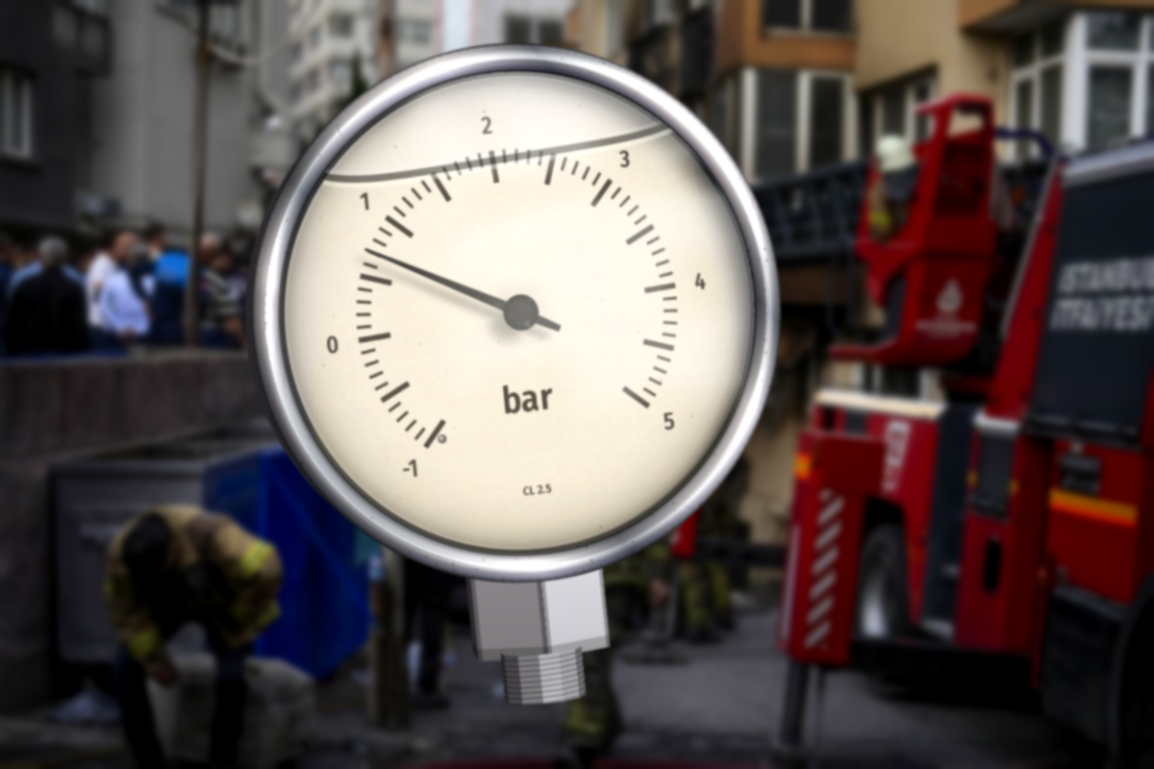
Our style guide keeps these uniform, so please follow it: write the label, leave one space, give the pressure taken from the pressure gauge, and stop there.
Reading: 0.7 bar
